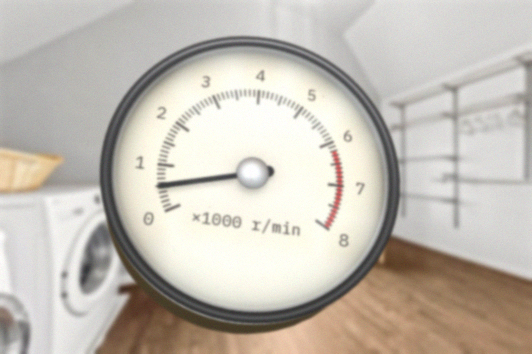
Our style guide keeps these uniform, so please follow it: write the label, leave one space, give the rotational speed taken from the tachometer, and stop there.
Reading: 500 rpm
